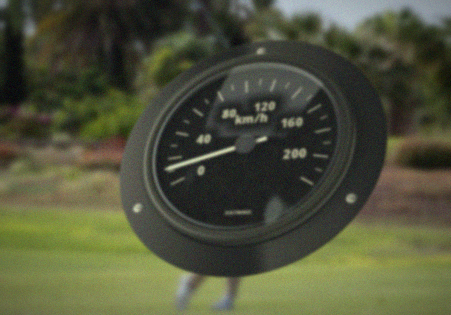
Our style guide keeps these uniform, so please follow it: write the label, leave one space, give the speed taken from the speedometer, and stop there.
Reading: 10 km/h
